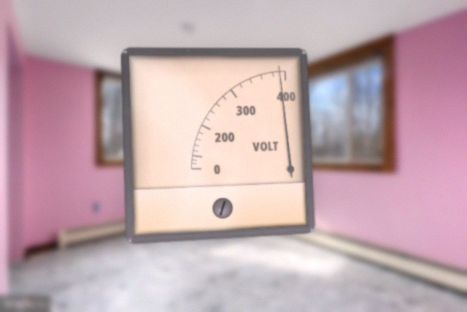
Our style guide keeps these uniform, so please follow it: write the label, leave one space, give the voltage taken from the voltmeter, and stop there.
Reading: 390 V
